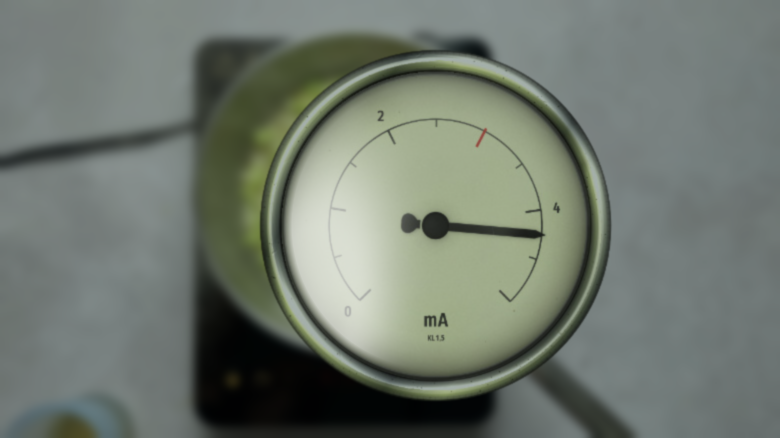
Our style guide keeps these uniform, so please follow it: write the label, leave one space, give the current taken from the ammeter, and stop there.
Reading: 4.25 mA
